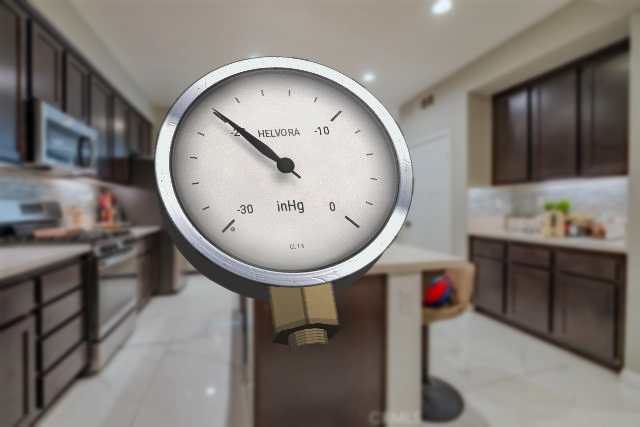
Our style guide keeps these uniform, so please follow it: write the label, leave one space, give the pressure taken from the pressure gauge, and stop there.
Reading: -20 inHg
